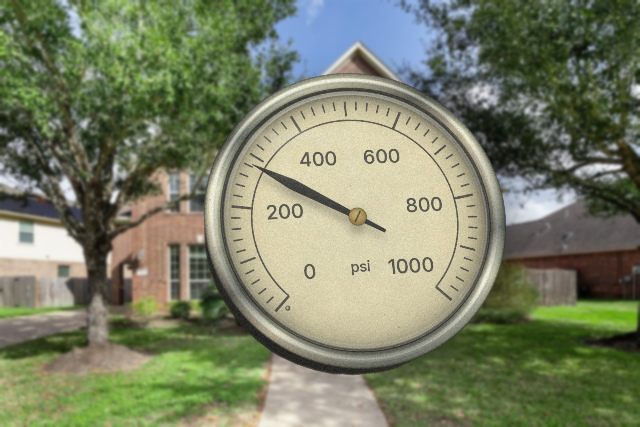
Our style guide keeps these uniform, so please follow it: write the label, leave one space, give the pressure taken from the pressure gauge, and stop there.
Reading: 280 psi
